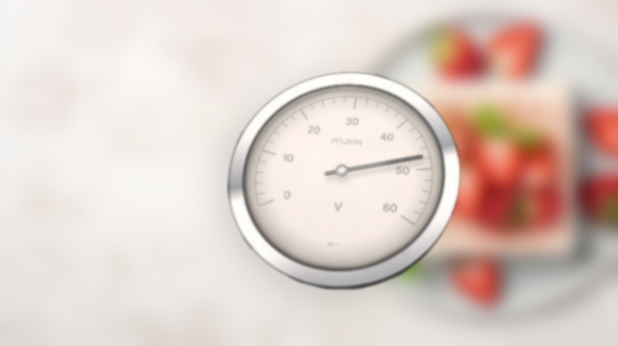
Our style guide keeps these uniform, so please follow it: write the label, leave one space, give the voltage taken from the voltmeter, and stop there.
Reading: 48 V
